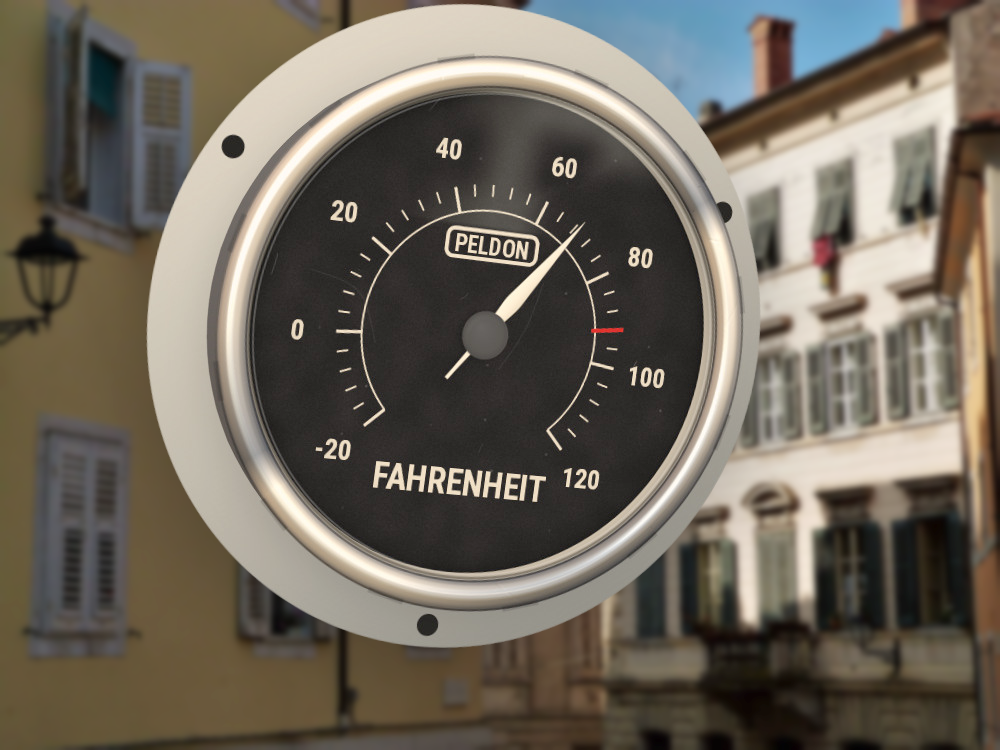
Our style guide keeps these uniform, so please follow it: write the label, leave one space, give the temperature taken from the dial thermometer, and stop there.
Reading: 68 °F
